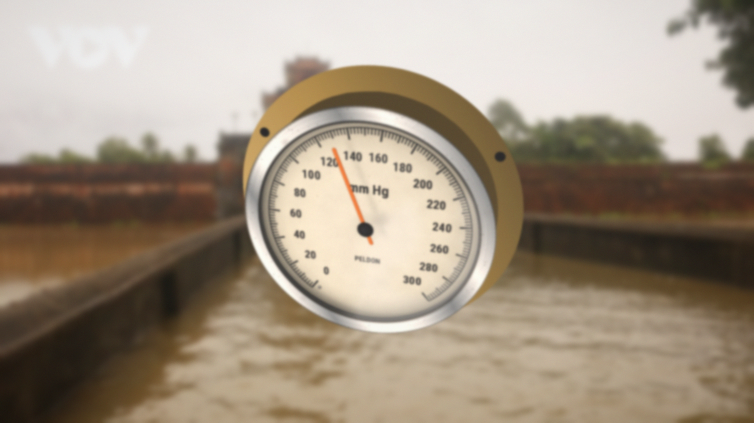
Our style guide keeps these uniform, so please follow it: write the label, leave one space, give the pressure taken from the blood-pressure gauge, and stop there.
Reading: 130 mmHg
